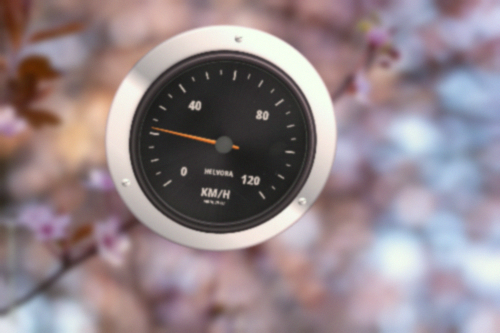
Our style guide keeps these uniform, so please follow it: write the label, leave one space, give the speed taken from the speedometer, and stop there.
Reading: 22.5 km/h
